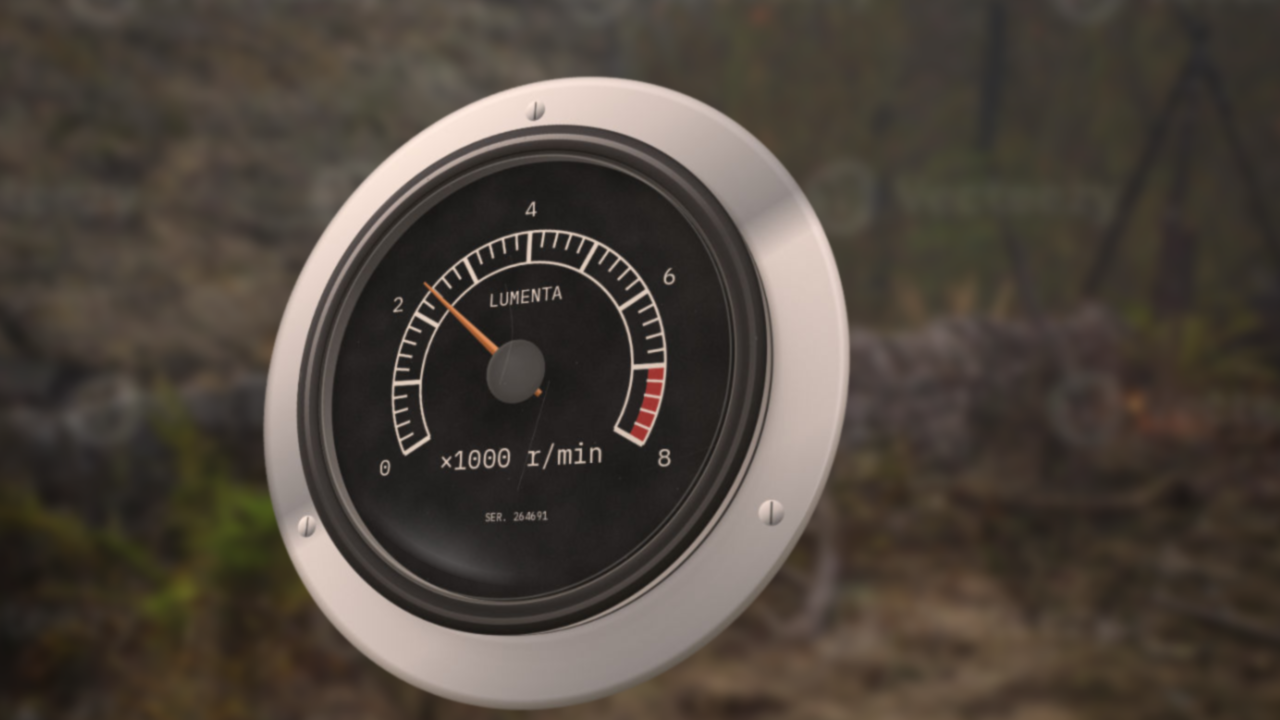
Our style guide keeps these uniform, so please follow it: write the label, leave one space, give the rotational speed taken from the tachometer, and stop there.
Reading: 2400 rpm
